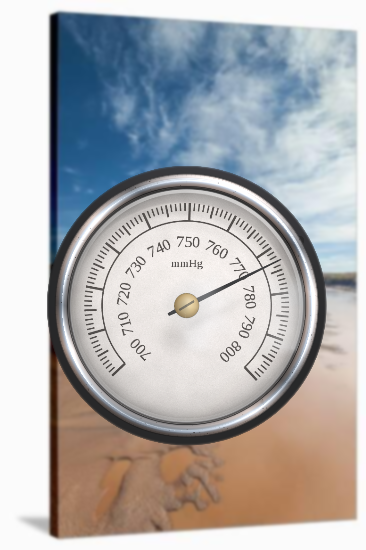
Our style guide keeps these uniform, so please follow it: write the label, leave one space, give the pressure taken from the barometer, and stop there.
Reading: 773 mmHg
